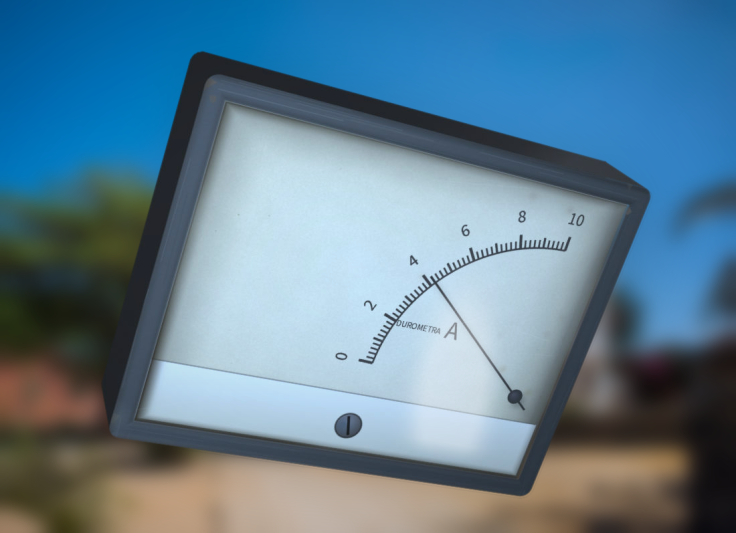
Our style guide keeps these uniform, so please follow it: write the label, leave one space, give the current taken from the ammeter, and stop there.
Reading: 4.2 A
